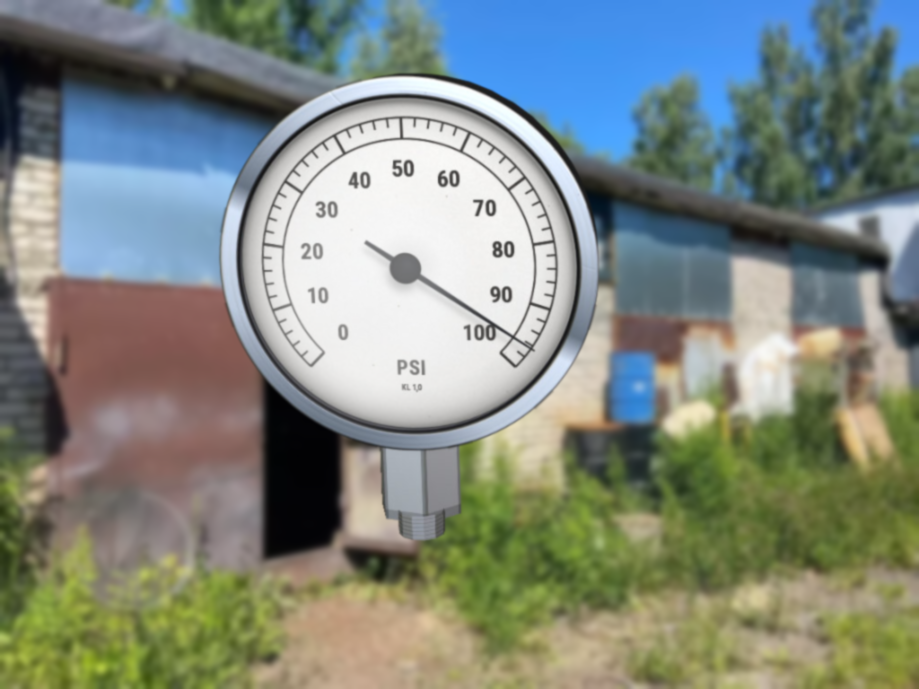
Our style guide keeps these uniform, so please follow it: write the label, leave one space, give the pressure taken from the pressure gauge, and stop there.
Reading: 96 psi
